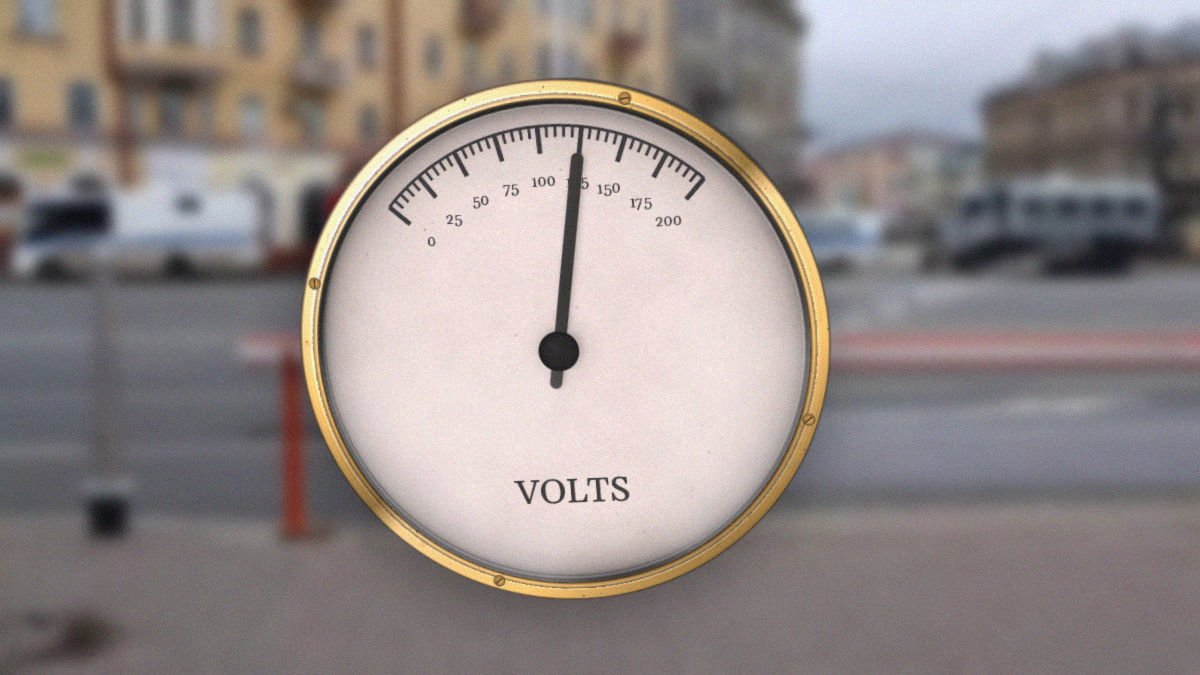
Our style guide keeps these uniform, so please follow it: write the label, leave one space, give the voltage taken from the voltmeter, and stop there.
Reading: 125 V
